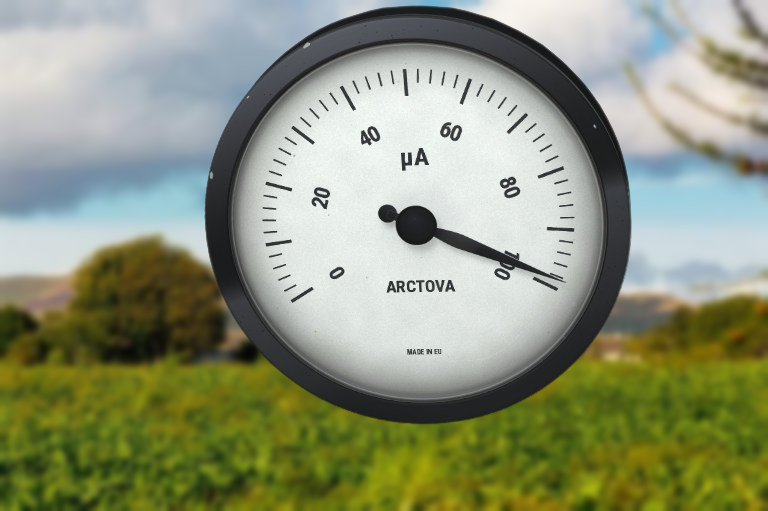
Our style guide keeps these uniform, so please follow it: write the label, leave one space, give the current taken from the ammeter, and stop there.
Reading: 98 µA
